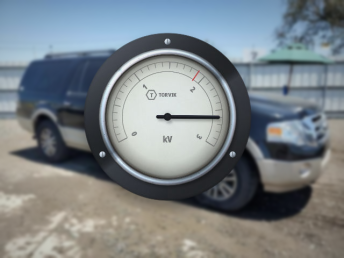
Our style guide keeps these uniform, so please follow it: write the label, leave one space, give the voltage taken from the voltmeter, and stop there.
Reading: 2.6 kV
